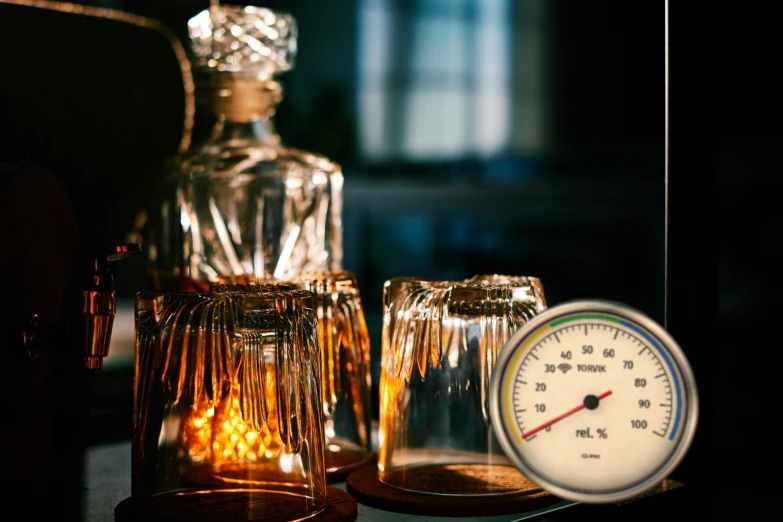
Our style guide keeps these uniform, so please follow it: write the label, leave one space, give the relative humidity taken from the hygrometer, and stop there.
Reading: 2 %
